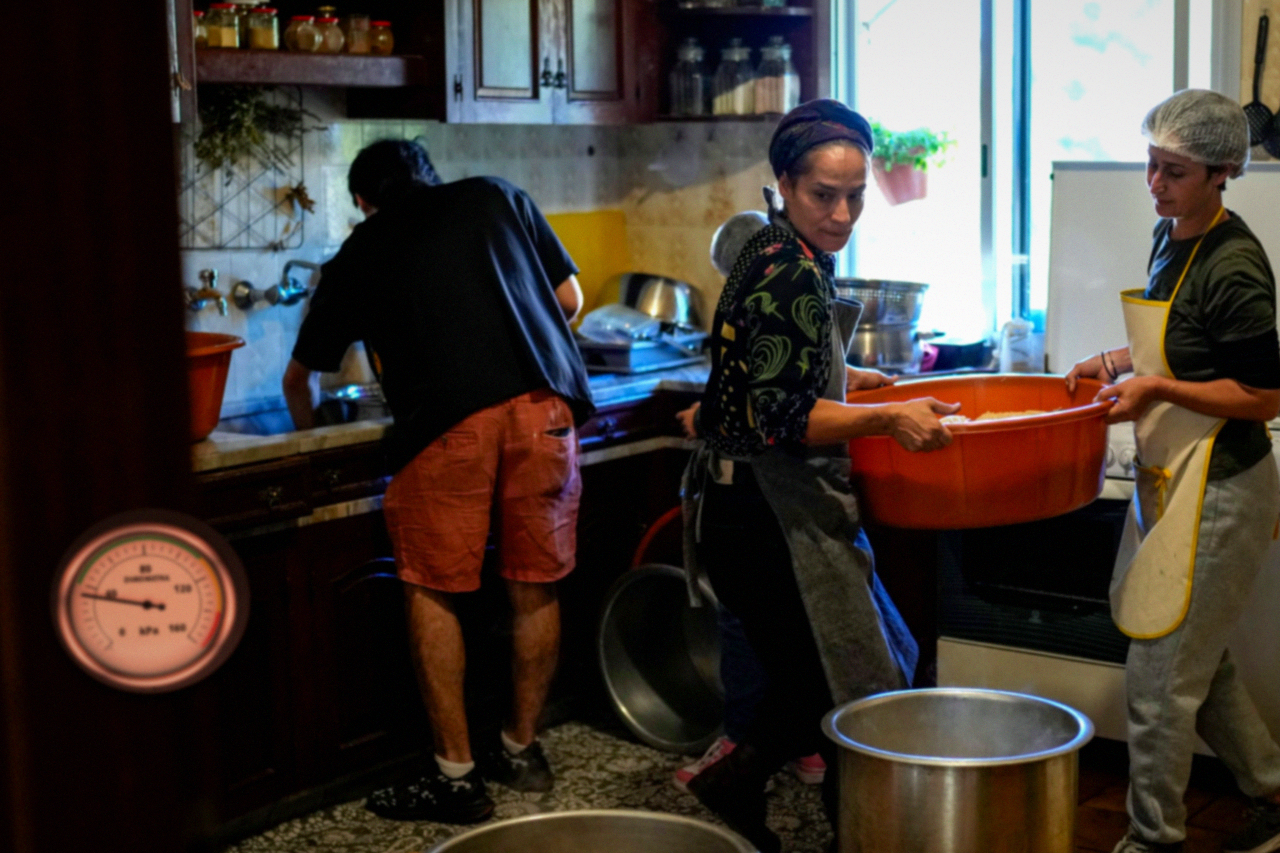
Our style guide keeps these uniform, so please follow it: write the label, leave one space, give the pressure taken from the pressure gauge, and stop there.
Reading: 35 kPa
